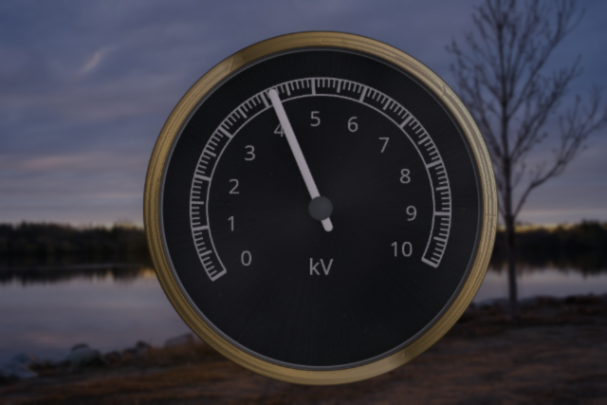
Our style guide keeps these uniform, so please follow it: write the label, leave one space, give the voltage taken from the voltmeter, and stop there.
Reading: 4.2 kV
